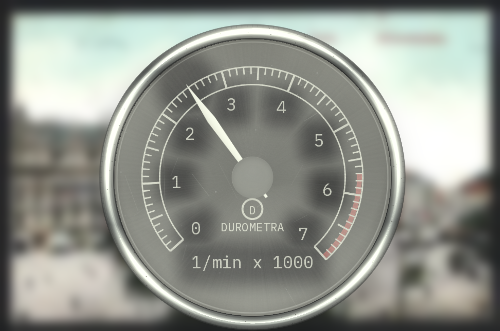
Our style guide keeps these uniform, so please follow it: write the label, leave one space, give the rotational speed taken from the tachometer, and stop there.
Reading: 2500 rpm
